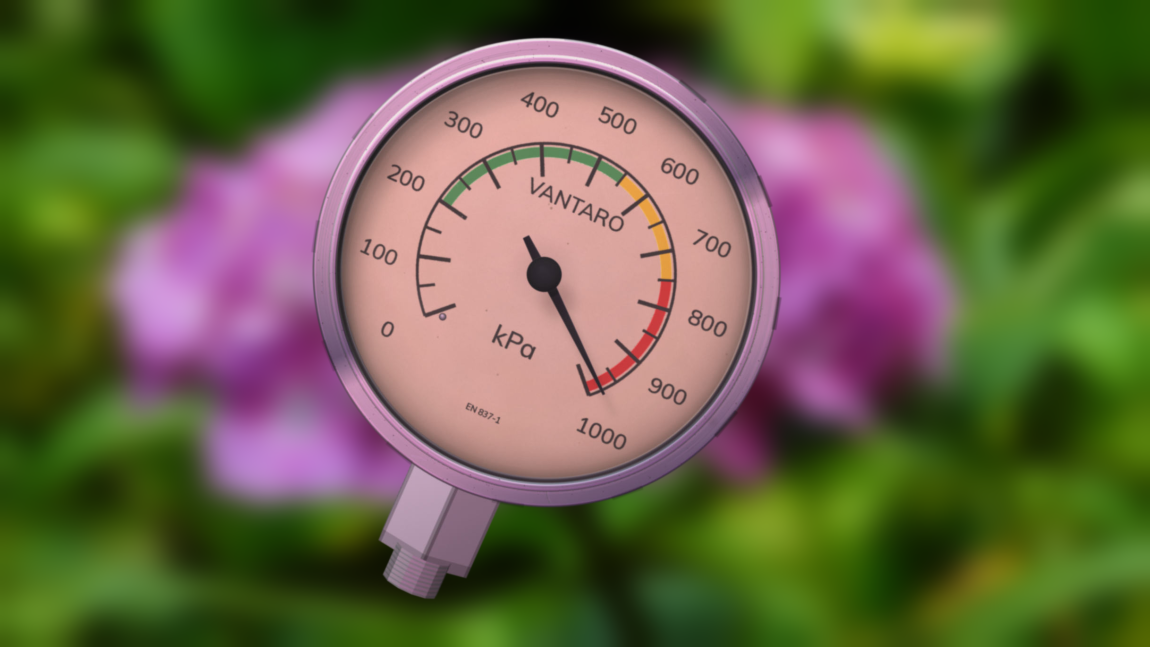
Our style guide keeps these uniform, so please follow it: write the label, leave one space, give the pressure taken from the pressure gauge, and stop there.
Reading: 975 kPa
